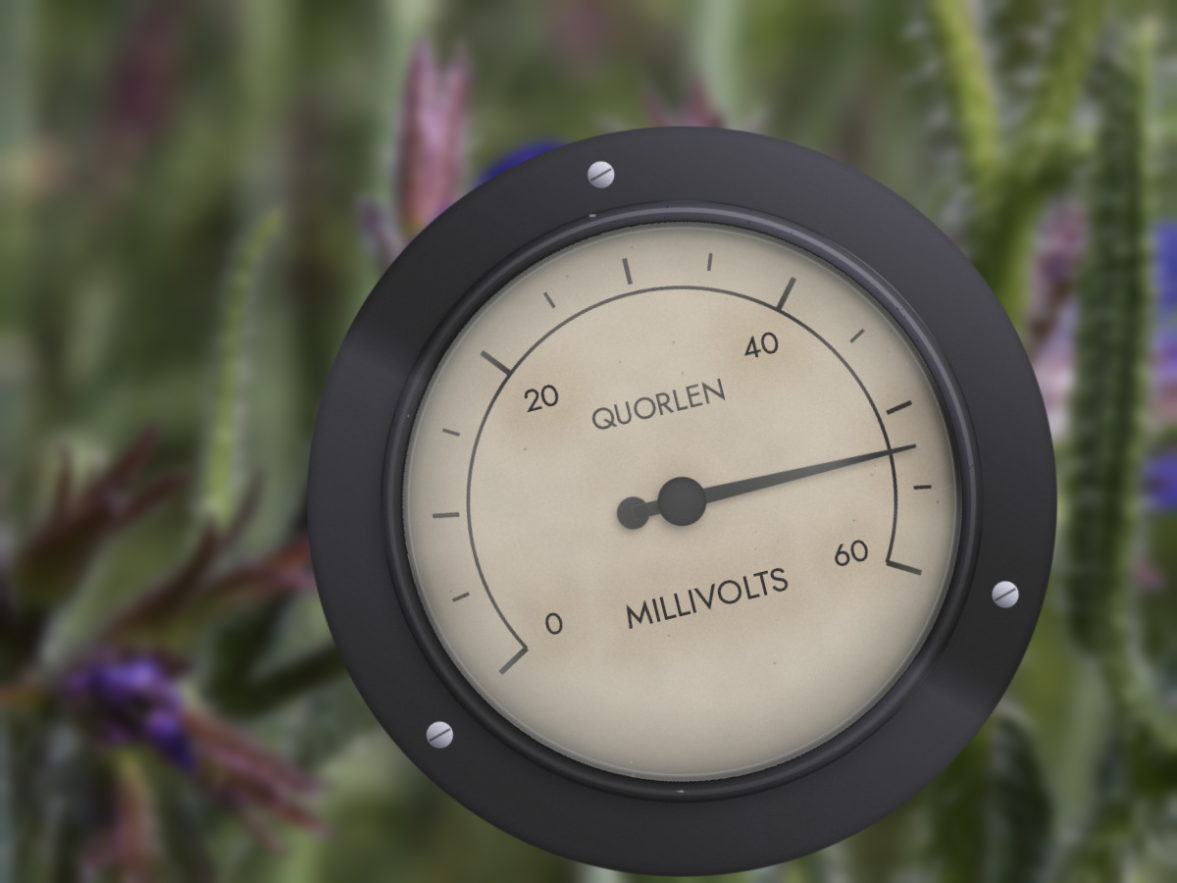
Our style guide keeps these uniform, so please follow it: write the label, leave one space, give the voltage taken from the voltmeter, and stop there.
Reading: 52.5 mV
